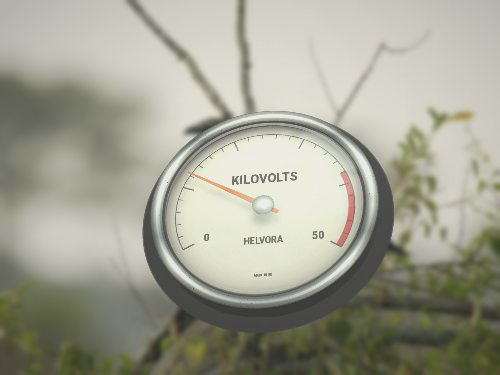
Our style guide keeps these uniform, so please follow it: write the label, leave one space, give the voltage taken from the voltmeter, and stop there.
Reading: 12 kV
